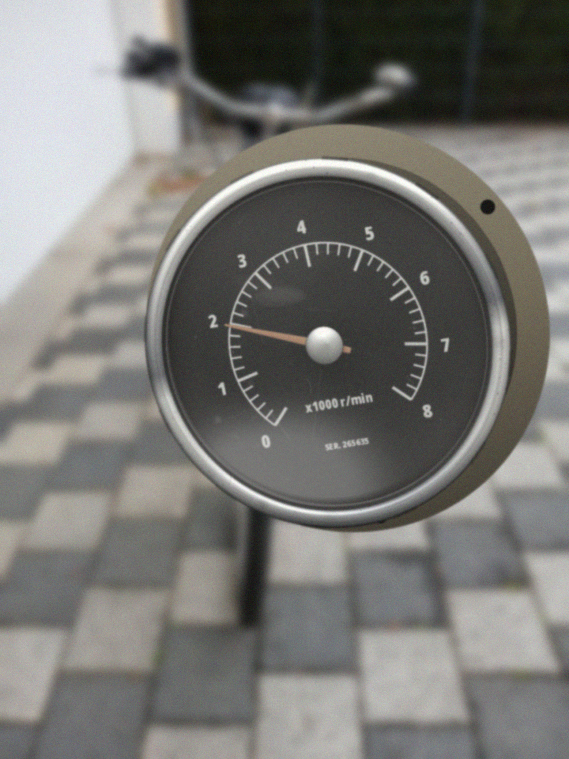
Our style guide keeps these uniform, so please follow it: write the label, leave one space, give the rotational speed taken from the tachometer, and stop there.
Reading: 2000 rpm
